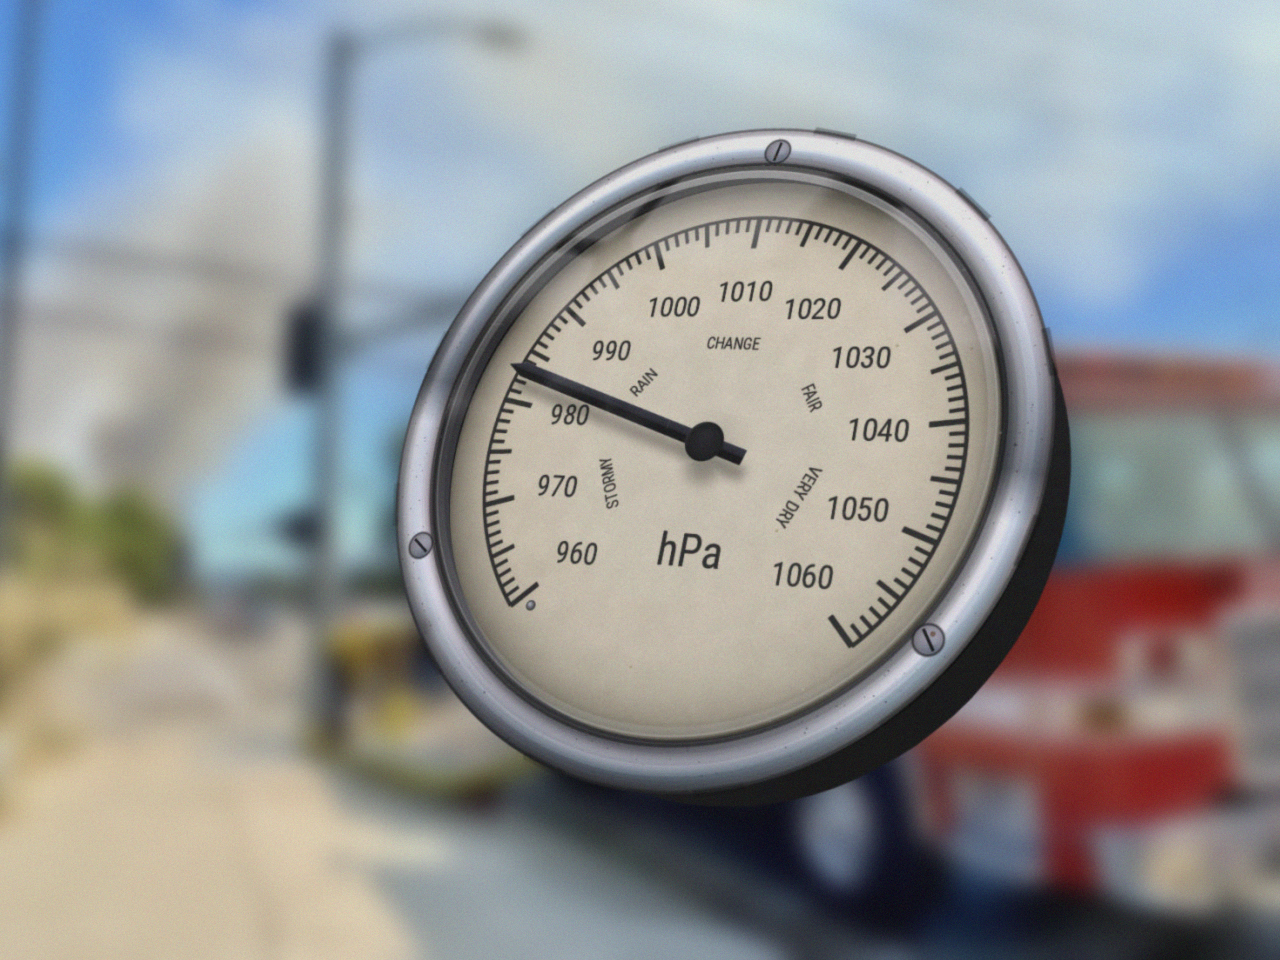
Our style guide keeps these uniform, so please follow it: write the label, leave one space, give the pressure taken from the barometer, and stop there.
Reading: 983 hPa
